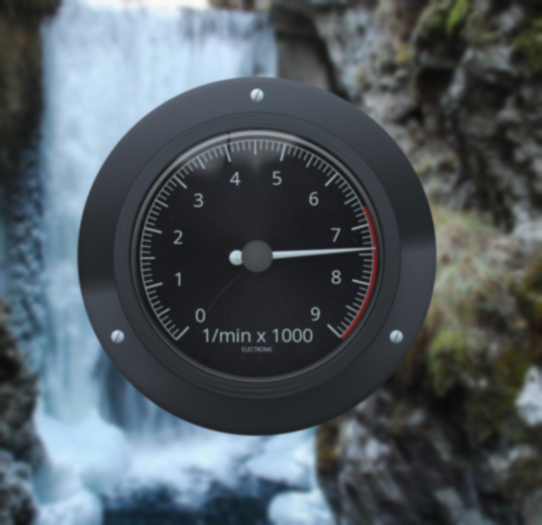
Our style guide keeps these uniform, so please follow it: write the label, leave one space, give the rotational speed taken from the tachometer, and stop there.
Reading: 7400 rpm
